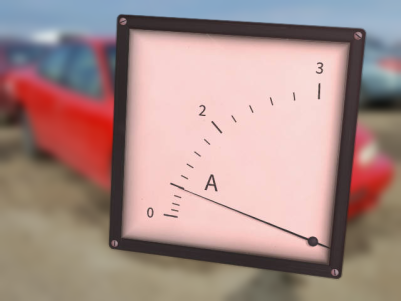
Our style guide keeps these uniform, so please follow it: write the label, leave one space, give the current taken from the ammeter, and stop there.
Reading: 1 A
